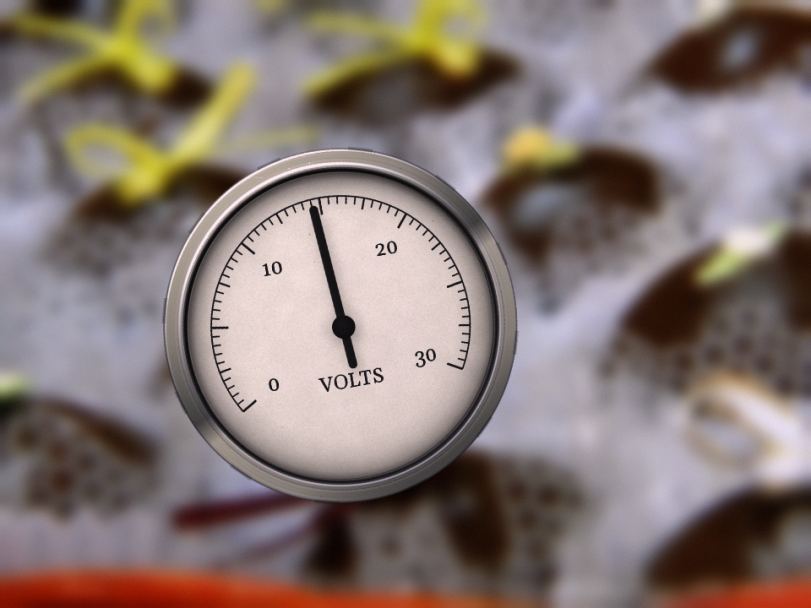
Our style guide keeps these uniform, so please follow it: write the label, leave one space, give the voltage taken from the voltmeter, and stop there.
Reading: 14.5 V
